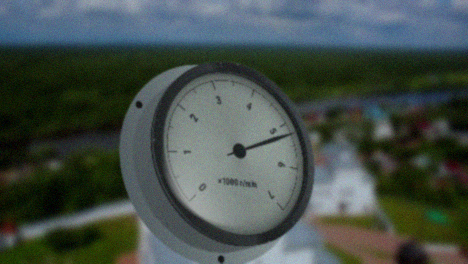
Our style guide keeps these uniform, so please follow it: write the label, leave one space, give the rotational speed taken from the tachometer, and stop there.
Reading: 5250 rpm
